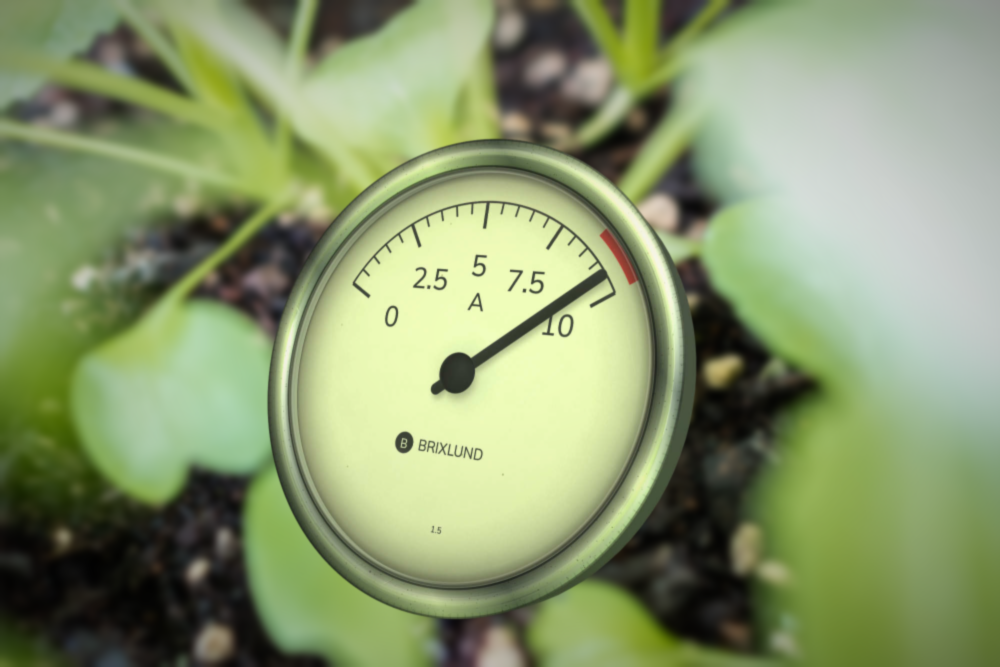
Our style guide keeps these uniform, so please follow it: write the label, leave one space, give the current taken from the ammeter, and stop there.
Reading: 9.5 A
